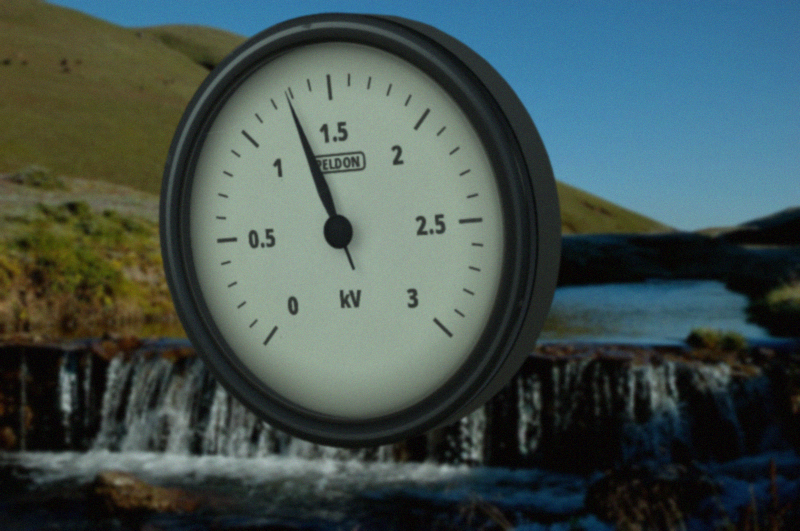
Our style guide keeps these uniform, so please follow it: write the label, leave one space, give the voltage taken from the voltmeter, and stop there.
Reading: 1.3 kV
